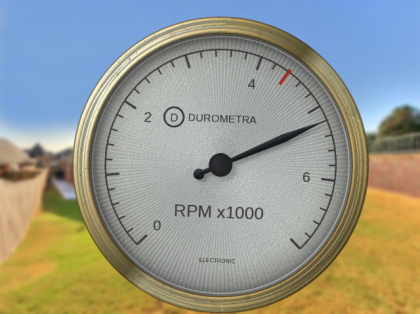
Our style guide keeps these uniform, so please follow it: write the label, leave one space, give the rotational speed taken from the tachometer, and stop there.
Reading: 5200 rpm
